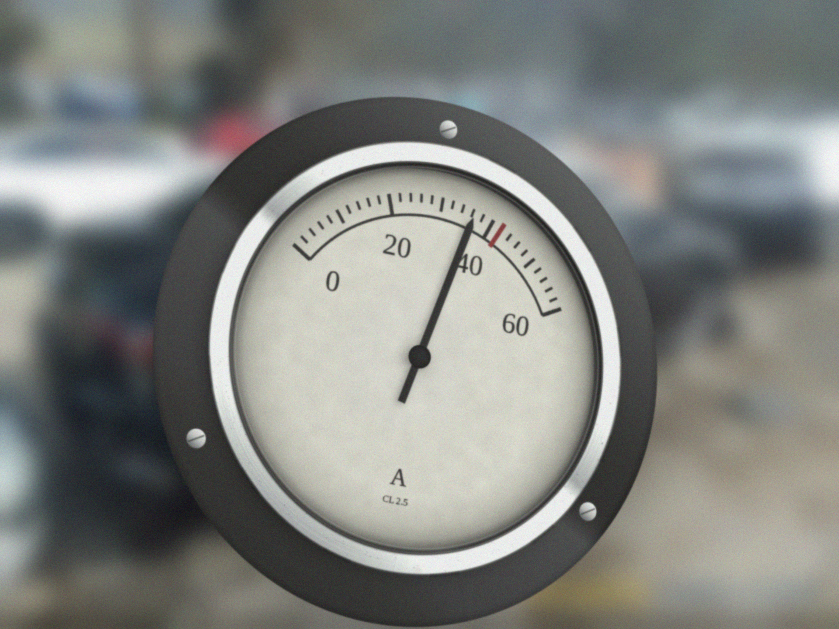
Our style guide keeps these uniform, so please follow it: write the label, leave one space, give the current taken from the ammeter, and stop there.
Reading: 36 A
